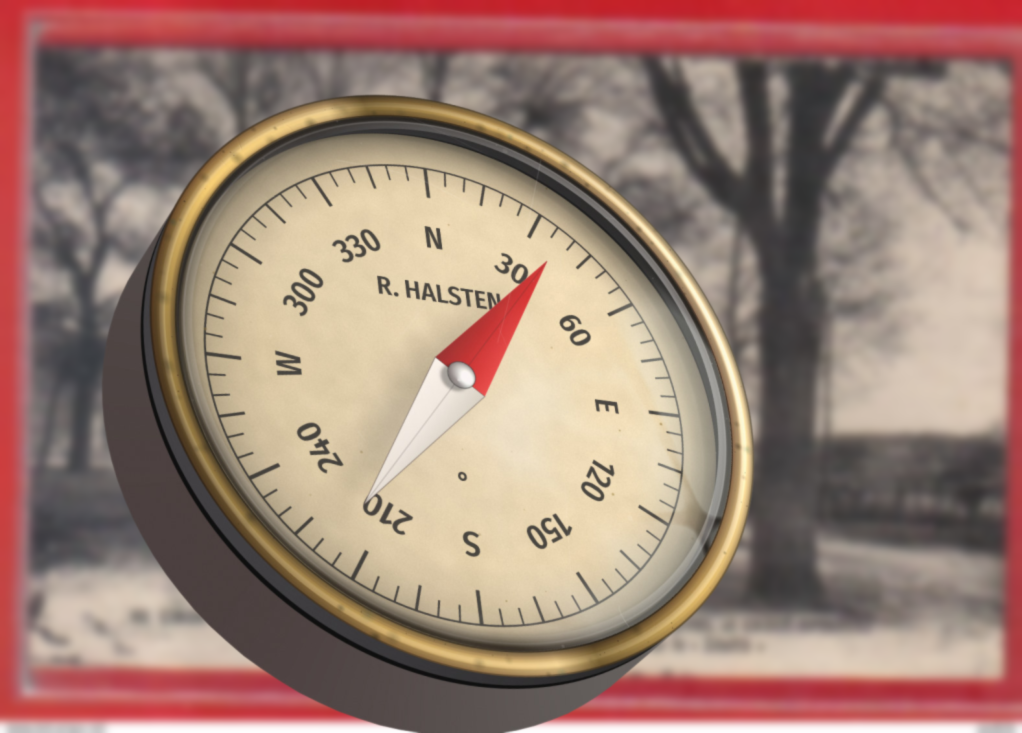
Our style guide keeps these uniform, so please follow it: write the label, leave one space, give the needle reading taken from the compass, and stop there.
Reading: 37.5 °
